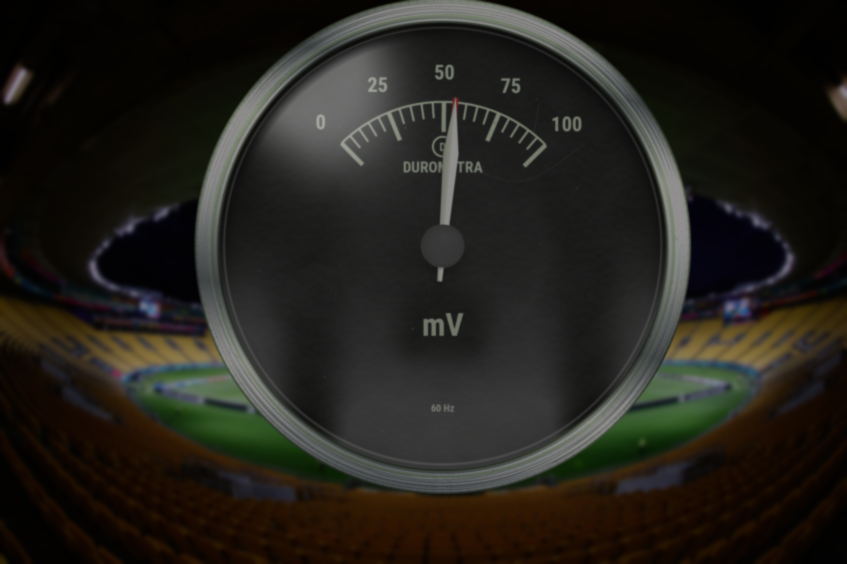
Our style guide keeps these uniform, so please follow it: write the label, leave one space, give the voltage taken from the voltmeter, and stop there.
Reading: 55 mV
